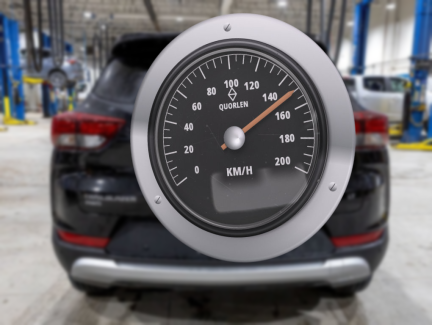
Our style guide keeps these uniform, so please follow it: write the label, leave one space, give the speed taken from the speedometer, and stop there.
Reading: 150 km/h
